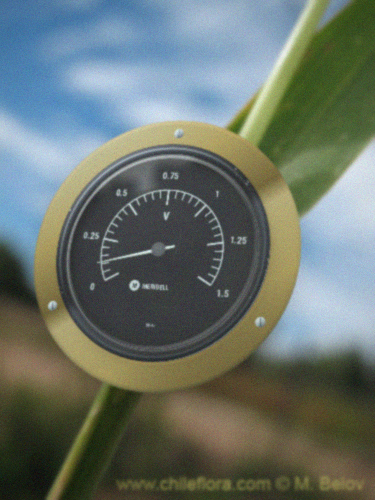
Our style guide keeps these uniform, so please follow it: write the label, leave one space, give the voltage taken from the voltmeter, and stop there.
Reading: 0.1 V
